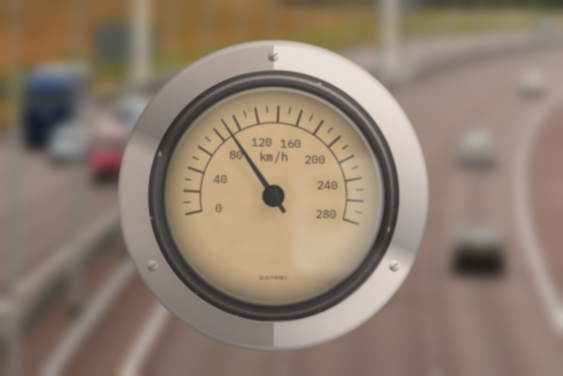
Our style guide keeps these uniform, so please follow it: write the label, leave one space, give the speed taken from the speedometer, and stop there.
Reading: 90 km/h
